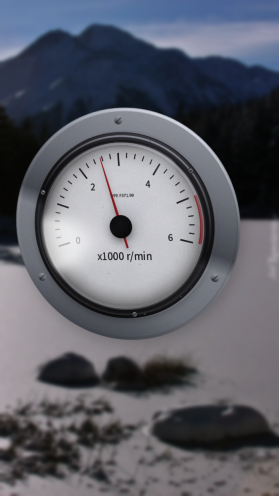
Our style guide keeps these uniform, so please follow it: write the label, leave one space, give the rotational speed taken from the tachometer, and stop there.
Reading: 2600 rpm
